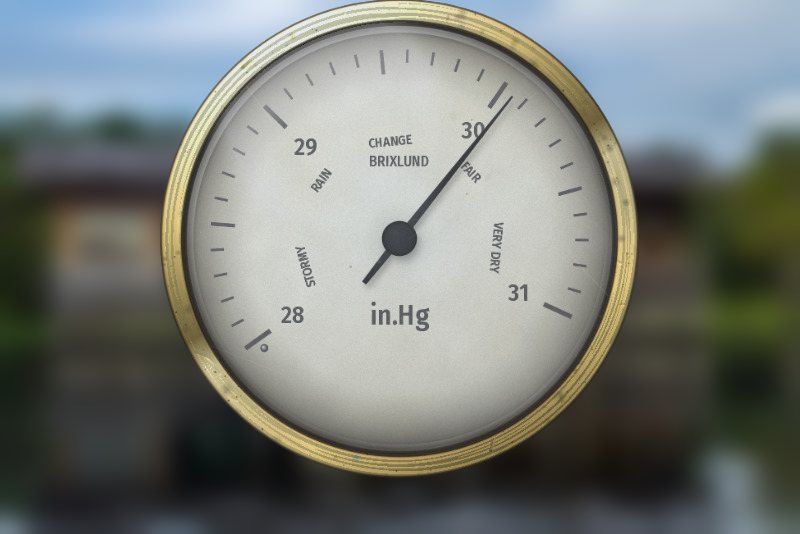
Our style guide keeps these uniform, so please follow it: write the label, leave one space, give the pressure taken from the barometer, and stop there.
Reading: 30.05 inHg
